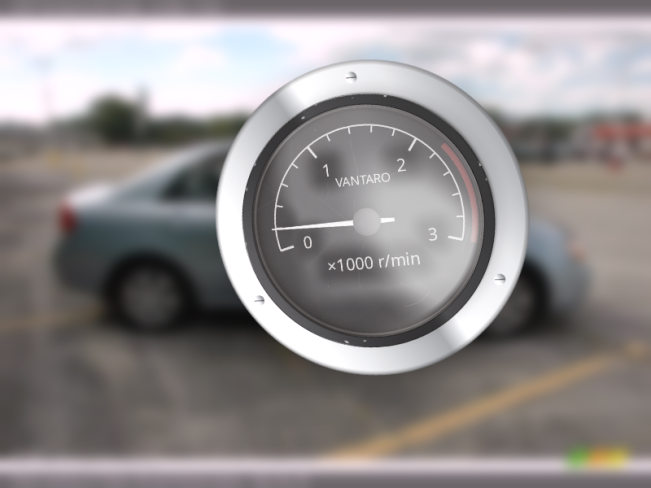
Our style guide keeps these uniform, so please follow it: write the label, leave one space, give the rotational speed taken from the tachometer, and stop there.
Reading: 200 rpm
